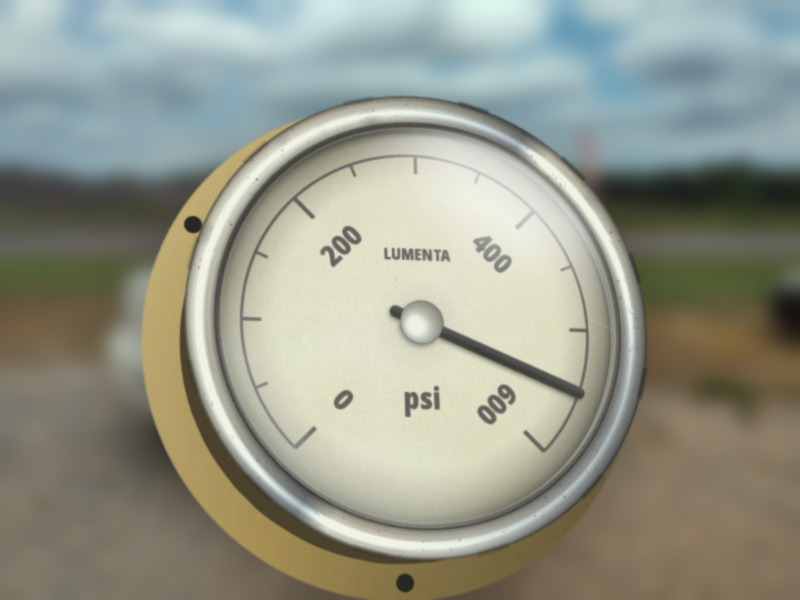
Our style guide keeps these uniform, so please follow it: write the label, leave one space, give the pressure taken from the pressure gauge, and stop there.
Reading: 550 psi
